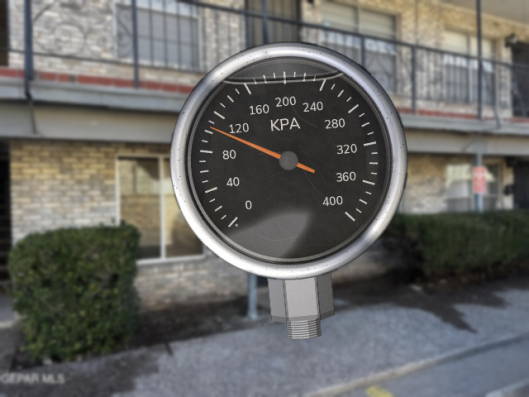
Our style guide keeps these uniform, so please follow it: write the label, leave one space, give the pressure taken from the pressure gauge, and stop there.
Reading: 105 kPa
